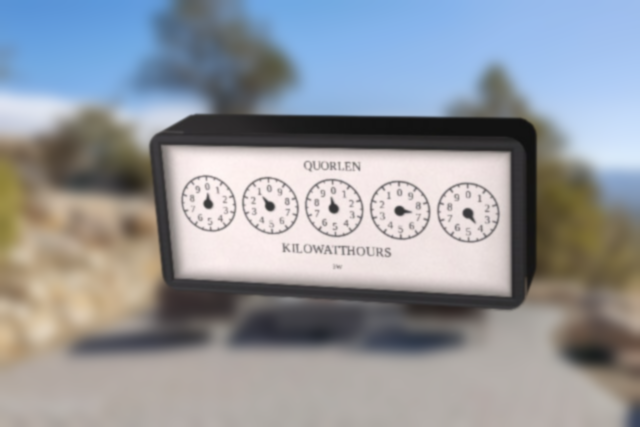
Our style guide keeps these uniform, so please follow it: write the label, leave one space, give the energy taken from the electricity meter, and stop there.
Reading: 974 kWh
